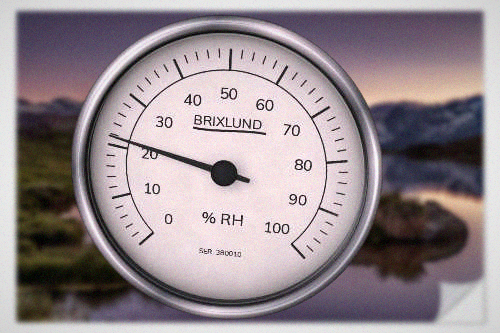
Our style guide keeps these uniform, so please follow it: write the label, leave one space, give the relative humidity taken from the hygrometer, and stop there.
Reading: 22 %
